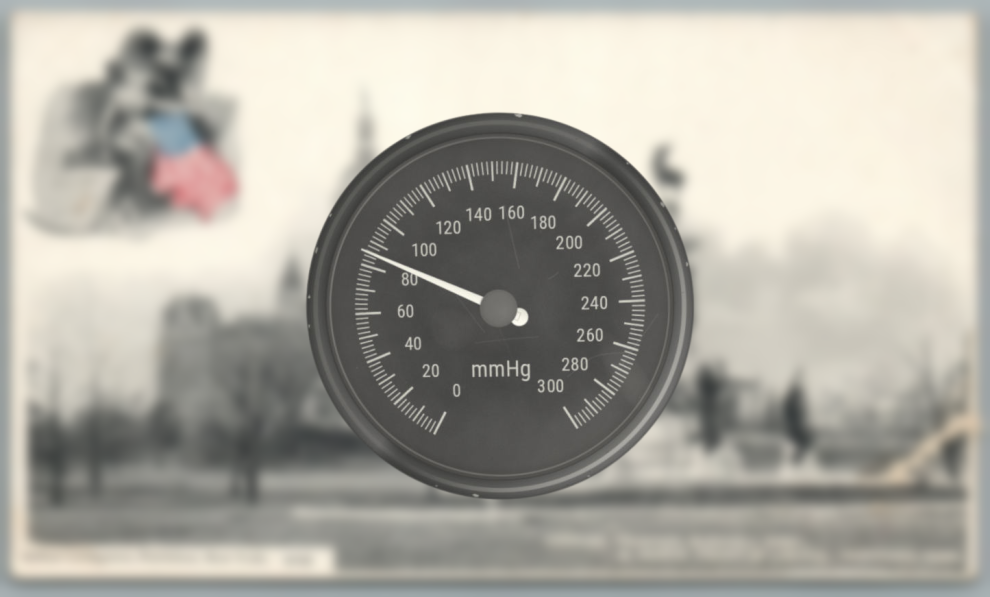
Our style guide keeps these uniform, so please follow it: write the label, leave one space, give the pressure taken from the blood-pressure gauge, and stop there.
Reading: 86 mmHg
